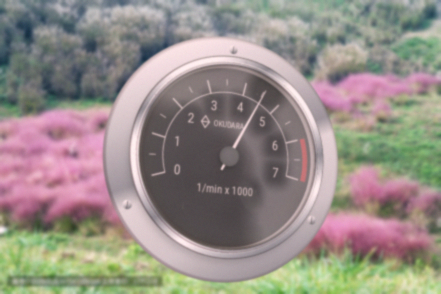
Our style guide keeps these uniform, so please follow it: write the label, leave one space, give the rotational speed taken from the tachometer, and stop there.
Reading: 4500 rpm
